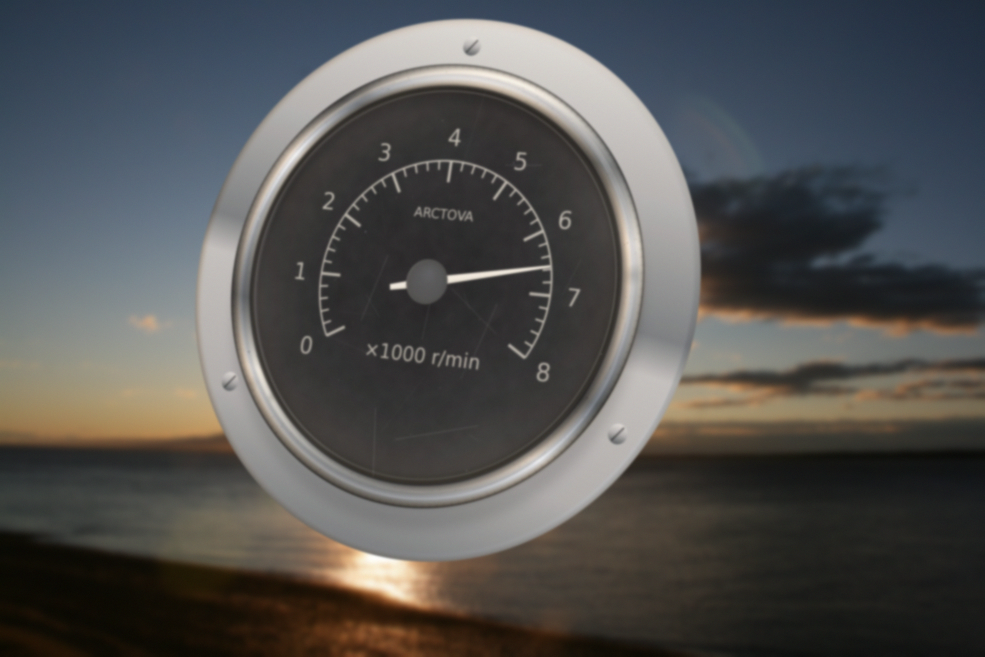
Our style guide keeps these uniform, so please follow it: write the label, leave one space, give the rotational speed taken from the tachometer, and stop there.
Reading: 6600 rpm
